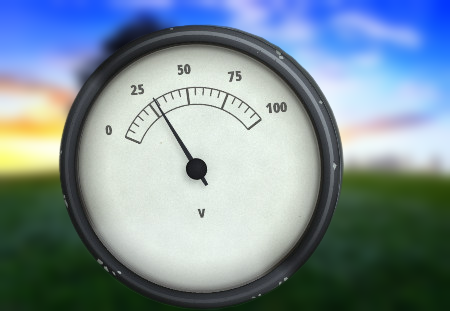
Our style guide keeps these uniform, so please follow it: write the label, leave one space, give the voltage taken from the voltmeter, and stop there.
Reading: 30 V
